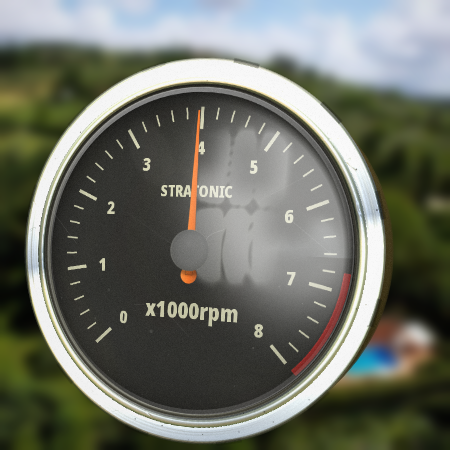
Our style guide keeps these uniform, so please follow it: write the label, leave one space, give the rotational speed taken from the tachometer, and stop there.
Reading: 4000 rpm
